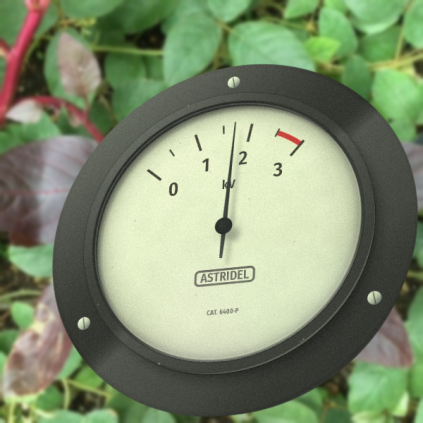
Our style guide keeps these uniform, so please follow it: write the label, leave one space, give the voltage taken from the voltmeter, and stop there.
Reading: 1.75 kV
